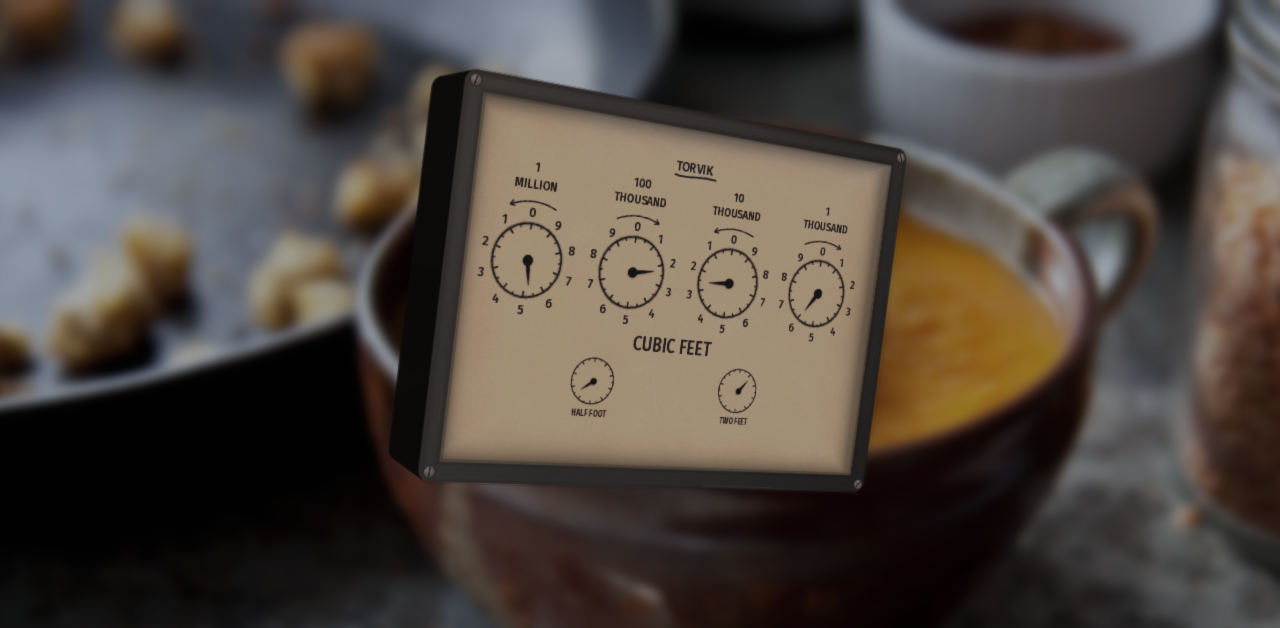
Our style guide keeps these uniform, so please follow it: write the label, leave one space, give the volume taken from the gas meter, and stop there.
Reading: 522600 ft³
